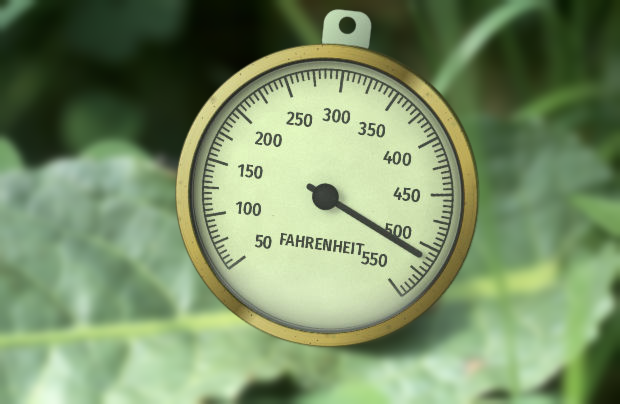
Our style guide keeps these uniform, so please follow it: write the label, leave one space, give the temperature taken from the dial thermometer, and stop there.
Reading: 510 °F
